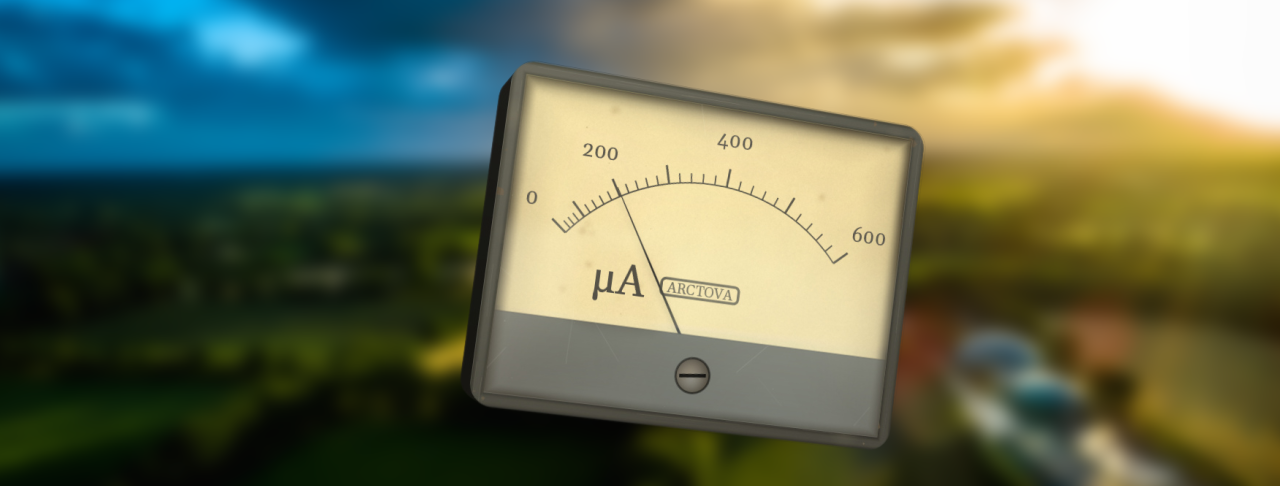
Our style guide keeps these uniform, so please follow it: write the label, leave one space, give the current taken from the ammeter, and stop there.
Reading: 200 µA
